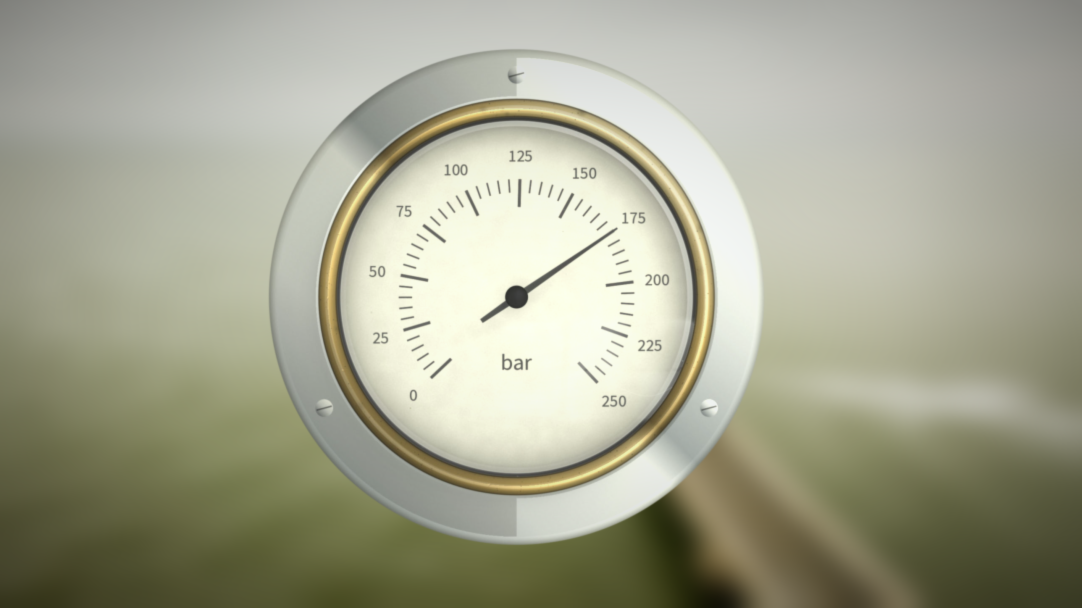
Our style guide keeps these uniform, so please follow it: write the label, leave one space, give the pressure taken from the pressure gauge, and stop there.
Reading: 175 bar
